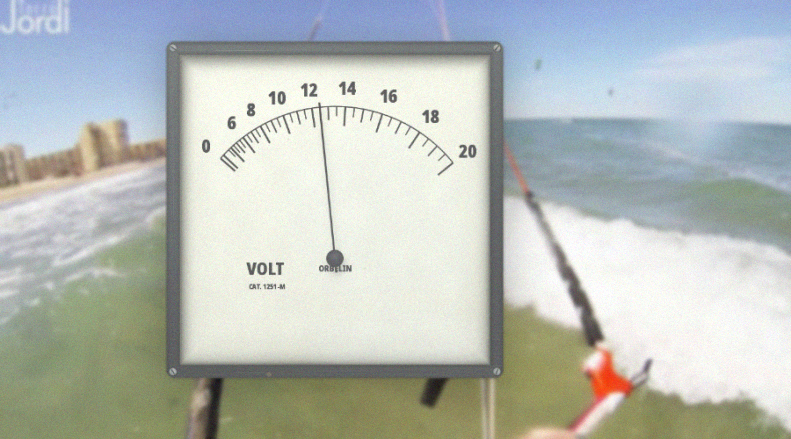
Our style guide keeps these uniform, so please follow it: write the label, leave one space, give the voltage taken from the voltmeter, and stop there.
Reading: 12.5 V
